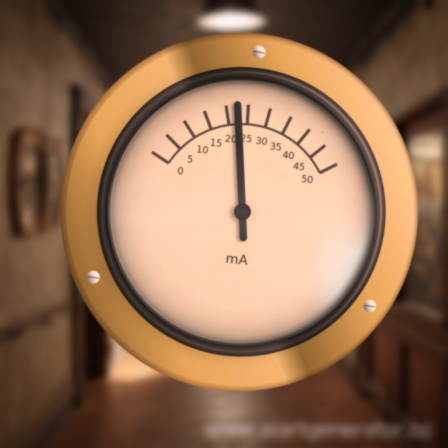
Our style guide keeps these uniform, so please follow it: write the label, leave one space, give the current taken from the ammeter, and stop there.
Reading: 22.5 mA
